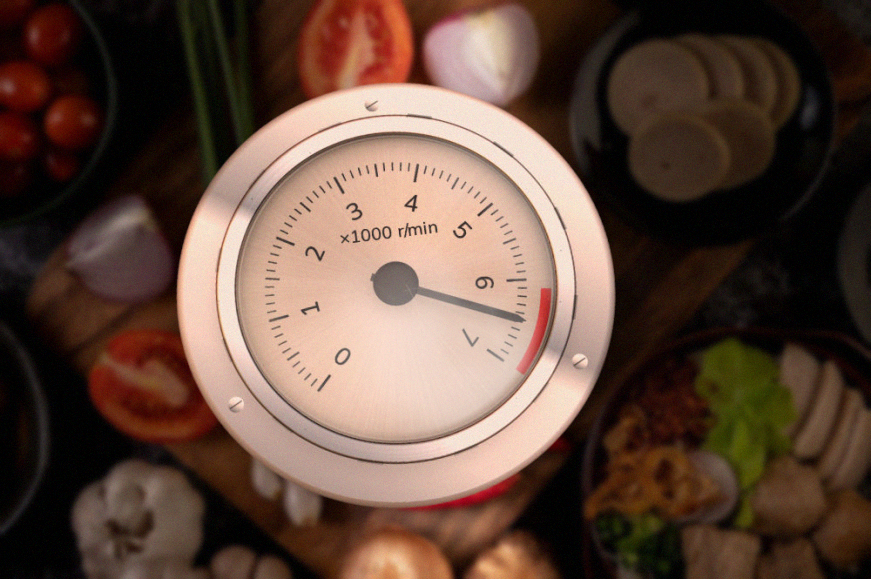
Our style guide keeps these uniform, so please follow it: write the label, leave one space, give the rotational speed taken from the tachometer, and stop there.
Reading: 6500 rpm
